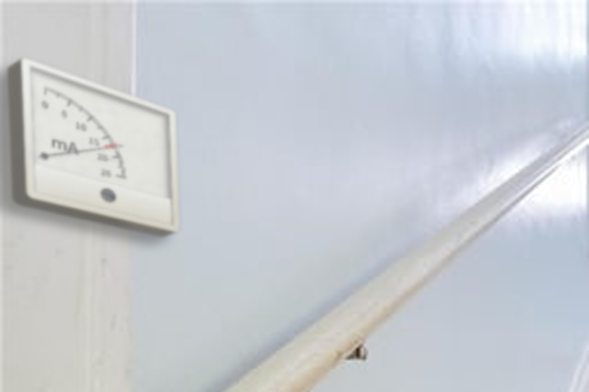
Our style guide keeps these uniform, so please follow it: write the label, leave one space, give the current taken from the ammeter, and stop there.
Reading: 17.5 mA
